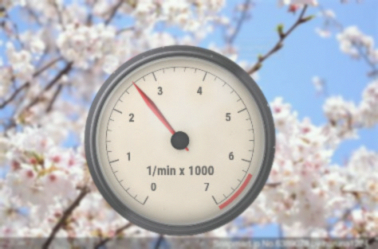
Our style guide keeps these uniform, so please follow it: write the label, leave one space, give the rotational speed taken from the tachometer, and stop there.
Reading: 2600 rpm
